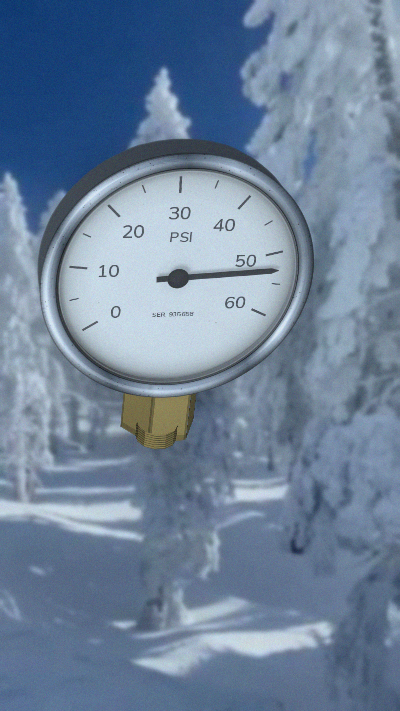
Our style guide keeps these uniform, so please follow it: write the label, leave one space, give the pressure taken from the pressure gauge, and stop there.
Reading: 52.5 psi
